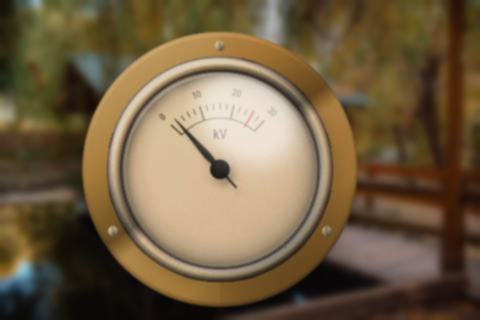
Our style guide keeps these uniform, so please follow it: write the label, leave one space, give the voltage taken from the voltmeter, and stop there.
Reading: 2 kV
